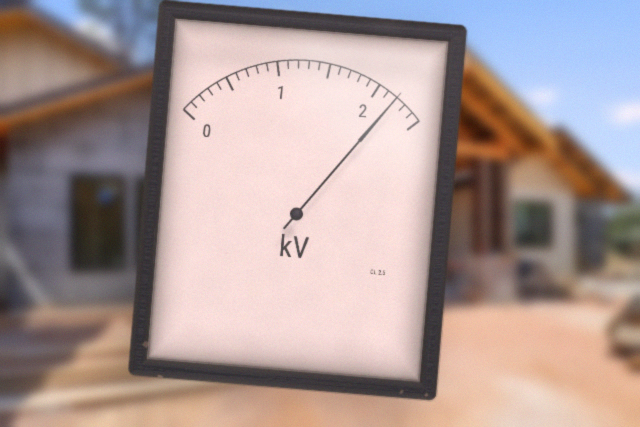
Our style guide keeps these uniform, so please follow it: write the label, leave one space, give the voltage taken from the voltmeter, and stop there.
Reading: 2.2 kV
